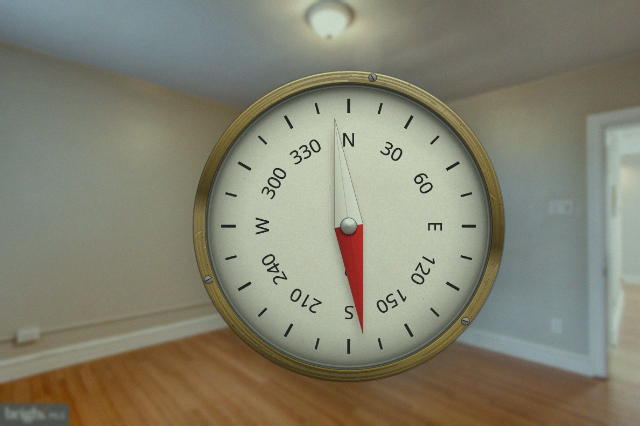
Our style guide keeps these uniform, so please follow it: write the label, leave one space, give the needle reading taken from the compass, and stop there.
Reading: 172.5 °
